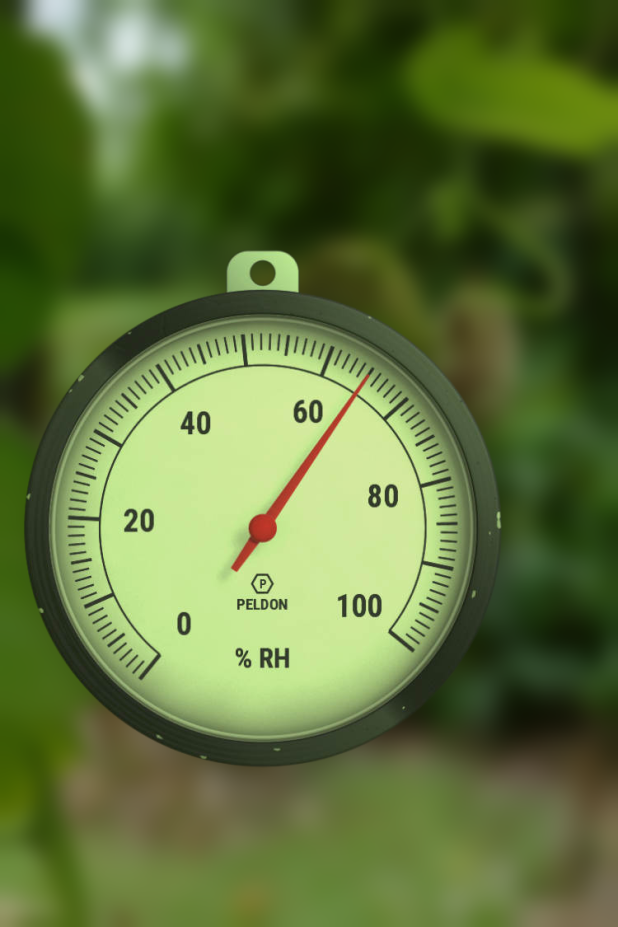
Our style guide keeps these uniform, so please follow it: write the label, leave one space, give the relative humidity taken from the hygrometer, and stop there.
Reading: 65 %
